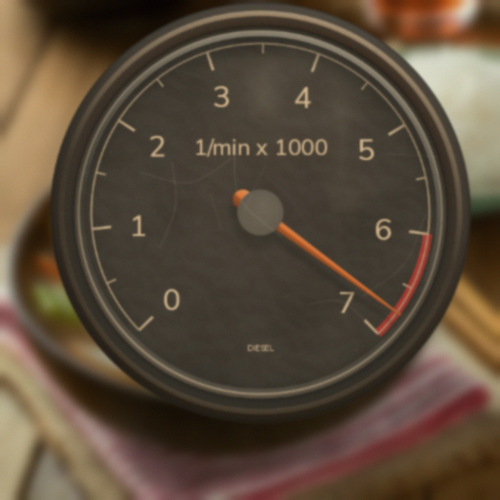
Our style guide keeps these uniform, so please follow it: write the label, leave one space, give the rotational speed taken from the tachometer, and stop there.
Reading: 6750 rpm
